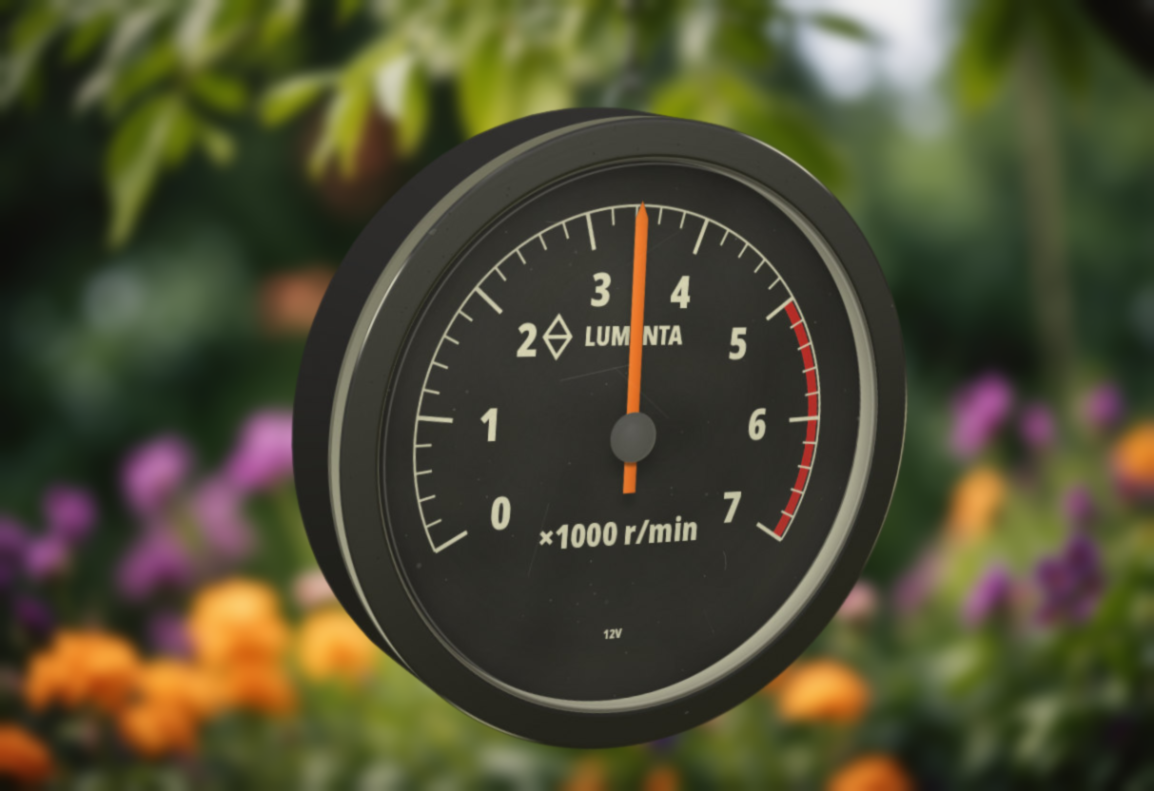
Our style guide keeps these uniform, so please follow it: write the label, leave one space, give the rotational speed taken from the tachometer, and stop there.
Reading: 3400 rpm
